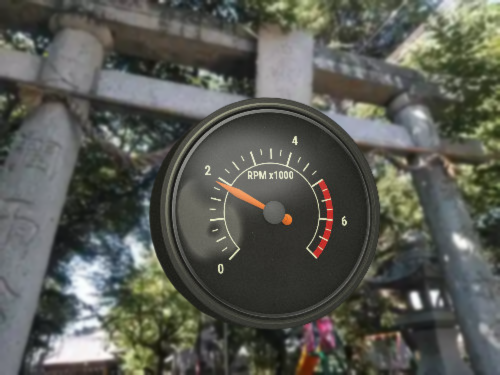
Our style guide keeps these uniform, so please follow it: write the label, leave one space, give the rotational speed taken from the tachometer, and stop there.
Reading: 1875 rpm
